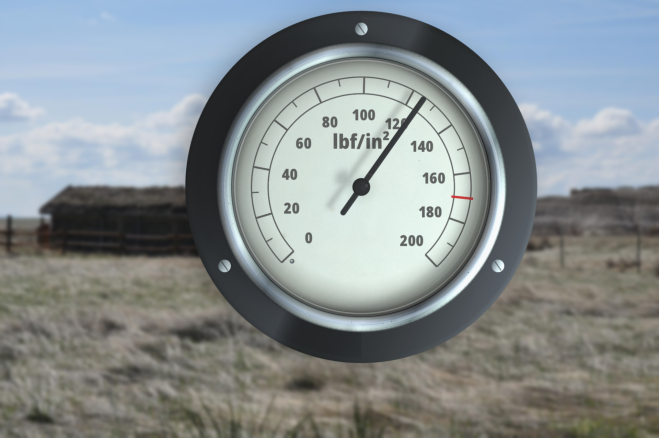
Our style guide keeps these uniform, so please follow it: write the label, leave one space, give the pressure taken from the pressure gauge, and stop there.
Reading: 125 psi
